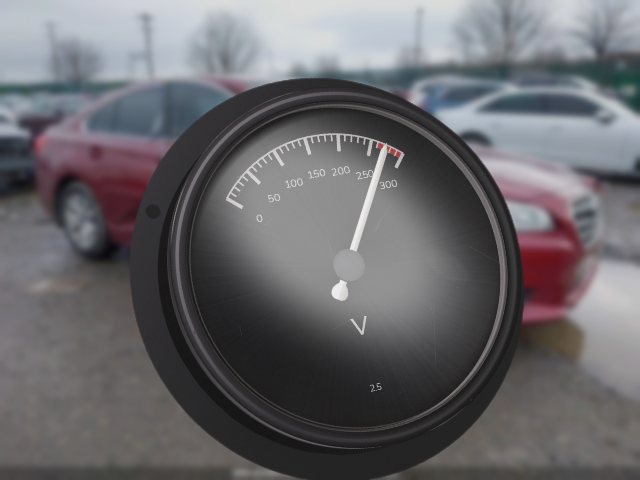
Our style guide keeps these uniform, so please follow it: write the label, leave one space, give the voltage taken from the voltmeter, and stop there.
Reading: 270 V
